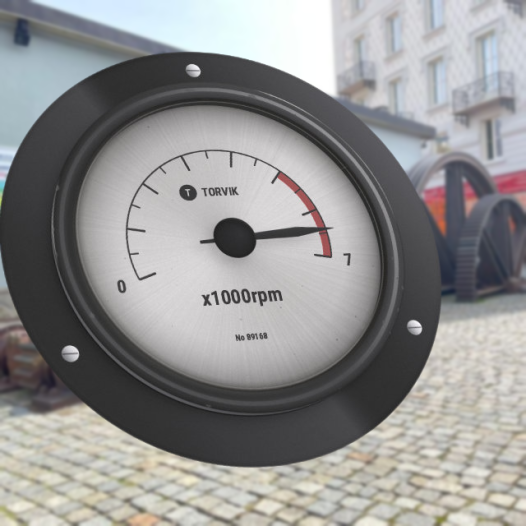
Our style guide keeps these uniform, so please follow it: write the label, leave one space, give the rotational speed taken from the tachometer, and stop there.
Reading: 6500 rpm
